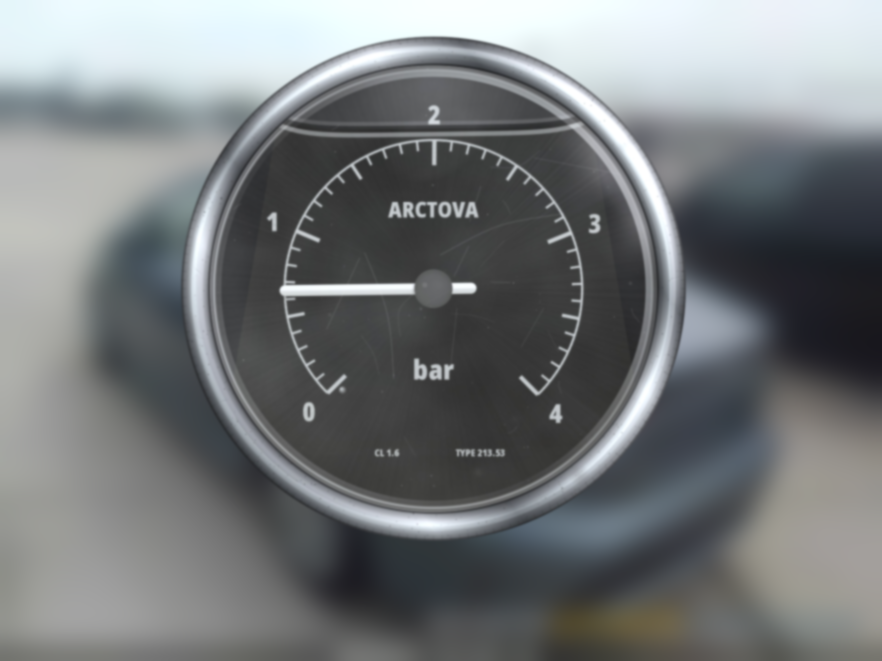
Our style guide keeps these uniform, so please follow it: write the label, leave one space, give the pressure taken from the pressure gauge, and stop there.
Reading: 0.65 bar
